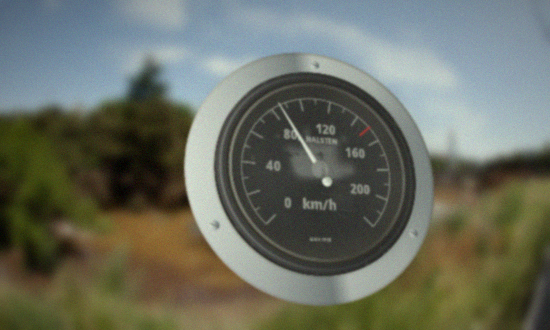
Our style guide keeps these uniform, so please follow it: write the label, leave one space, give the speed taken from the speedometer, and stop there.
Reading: 85 km/h
